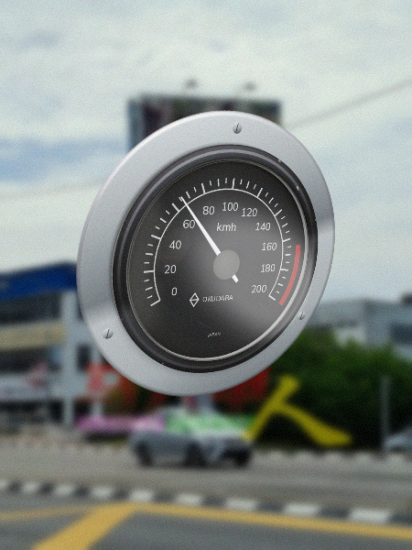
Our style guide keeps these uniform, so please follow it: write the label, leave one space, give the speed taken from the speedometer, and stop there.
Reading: 65 km/h
